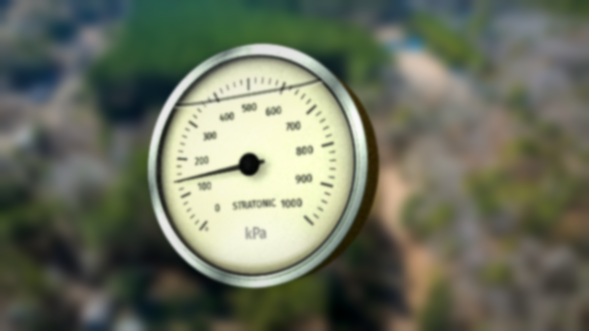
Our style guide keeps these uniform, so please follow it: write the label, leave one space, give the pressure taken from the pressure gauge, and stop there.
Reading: 140 kPa
